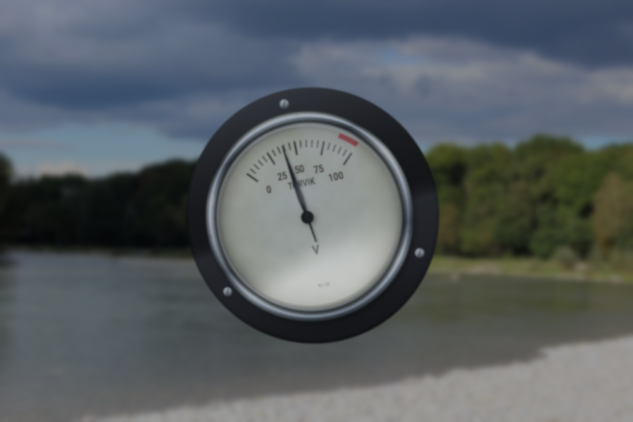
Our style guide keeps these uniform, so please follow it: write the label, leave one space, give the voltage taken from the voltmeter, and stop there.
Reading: 40 V
